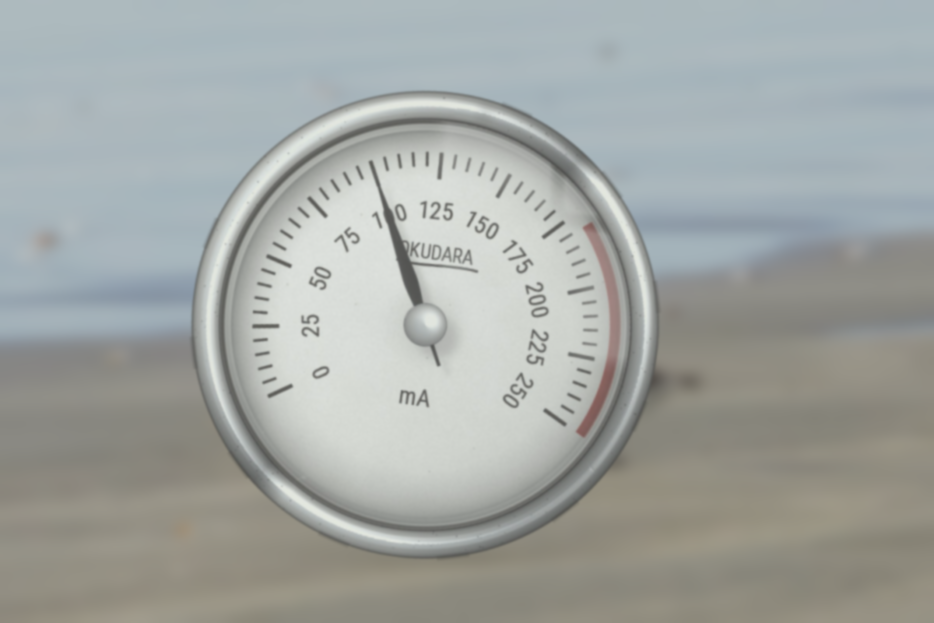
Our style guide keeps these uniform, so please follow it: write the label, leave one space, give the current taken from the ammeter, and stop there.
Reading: 100 mA
